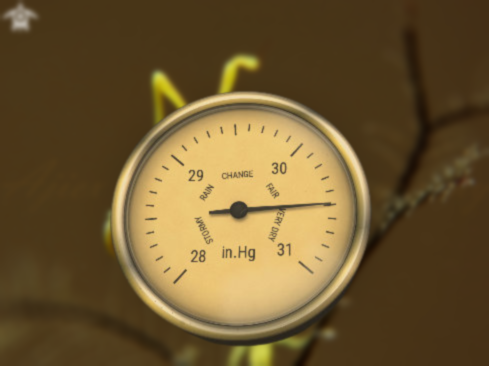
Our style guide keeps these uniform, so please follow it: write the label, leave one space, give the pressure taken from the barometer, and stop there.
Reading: 30.5 inHg
